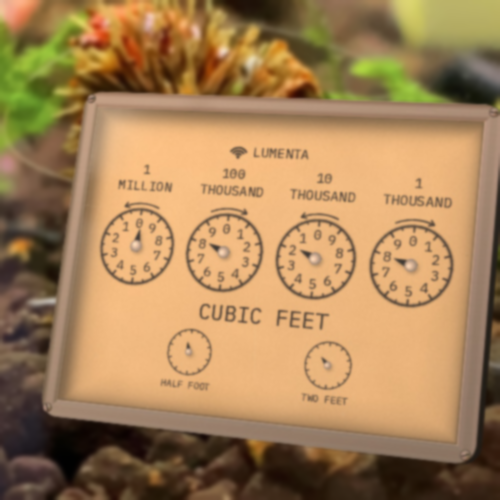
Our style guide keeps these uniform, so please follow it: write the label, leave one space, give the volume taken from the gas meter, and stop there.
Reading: 981800 ft³
